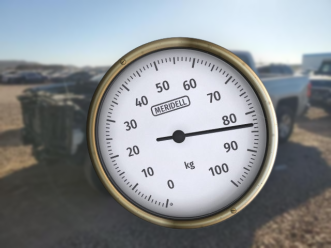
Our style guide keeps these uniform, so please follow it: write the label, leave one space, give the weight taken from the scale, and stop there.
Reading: 83 kg
